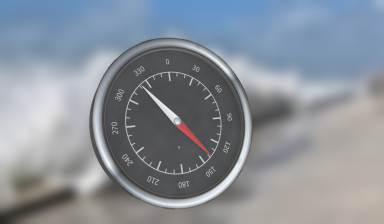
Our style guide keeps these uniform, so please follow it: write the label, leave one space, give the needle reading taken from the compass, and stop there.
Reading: 140 °
